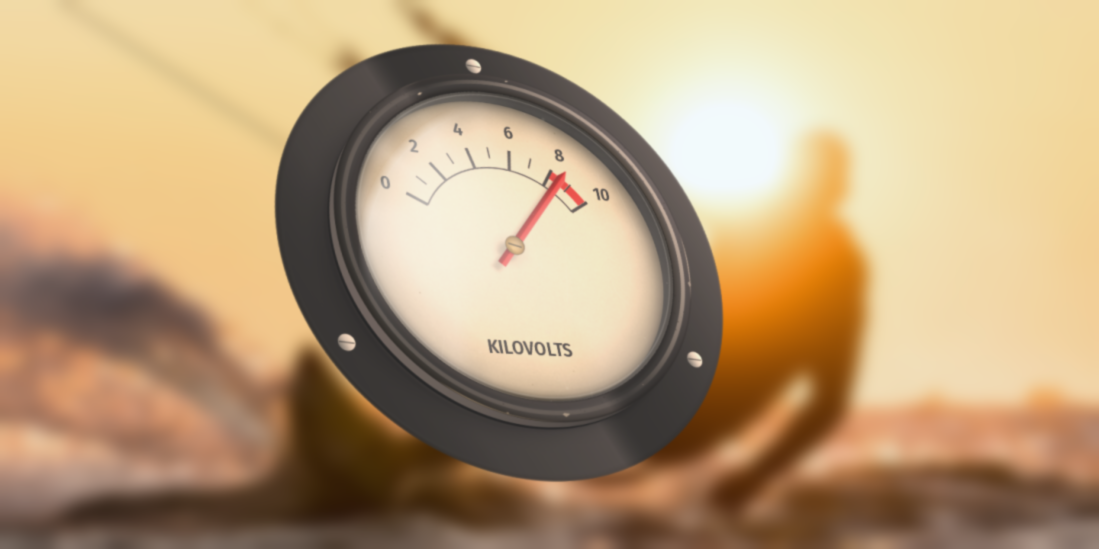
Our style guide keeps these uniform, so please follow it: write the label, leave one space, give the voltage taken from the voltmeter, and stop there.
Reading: 8.5 kV
